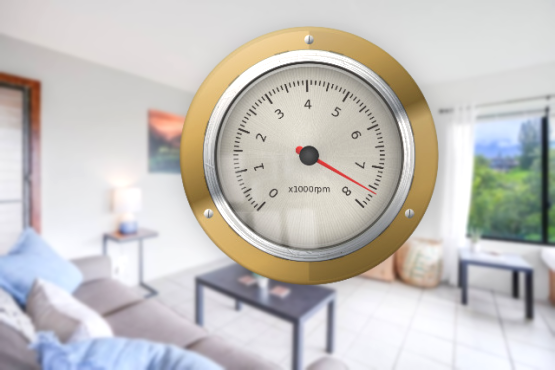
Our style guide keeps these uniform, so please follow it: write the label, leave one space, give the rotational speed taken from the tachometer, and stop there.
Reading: 7600 rpm
